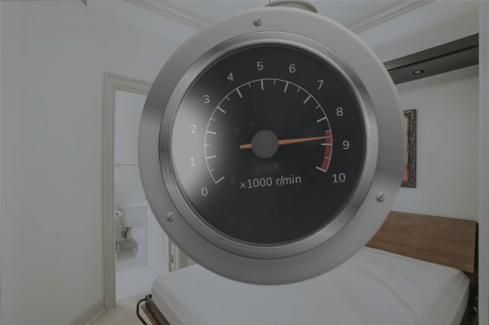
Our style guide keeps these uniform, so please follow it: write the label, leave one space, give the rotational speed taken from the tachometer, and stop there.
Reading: 8750 rpm
